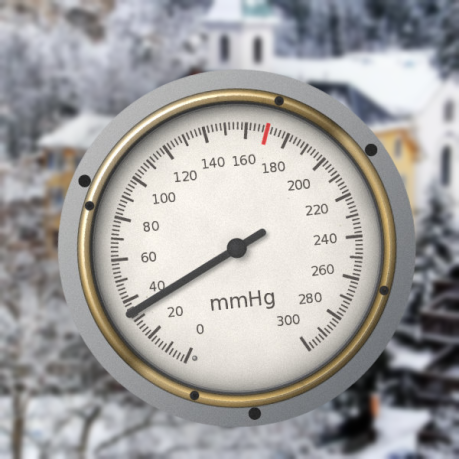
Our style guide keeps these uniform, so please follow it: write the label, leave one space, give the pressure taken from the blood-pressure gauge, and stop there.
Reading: 34 mmHg
